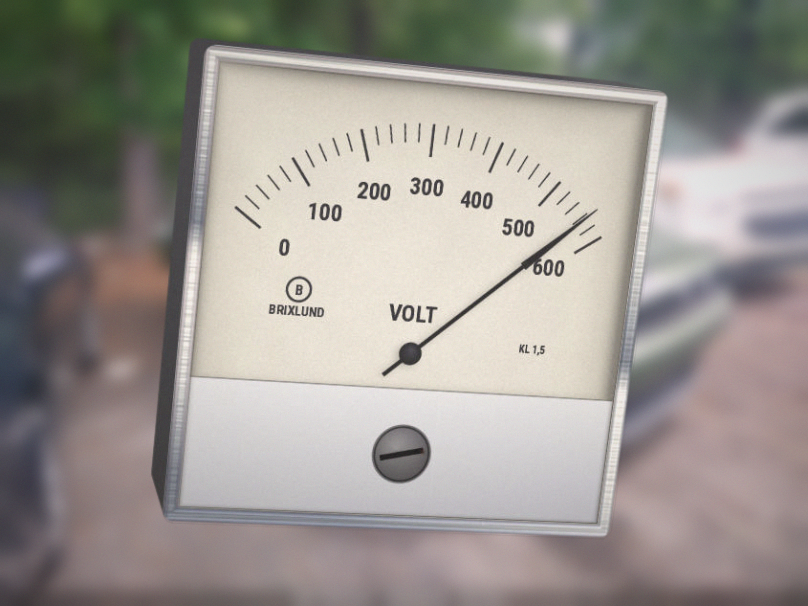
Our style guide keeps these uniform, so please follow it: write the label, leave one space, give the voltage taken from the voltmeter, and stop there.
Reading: 560 V
